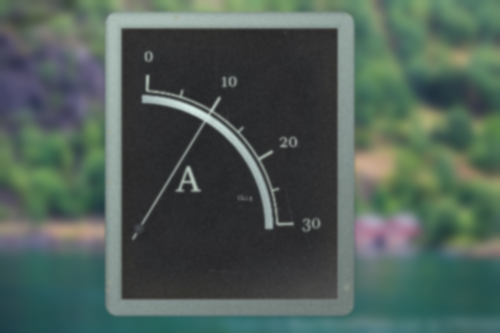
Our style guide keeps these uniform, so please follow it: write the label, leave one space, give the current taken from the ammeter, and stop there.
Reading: 10 A
